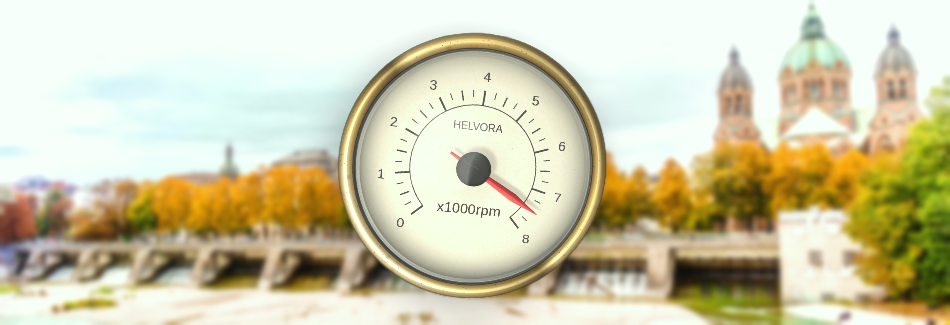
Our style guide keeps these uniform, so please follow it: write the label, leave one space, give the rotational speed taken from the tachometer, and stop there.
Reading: 7500 rpm
